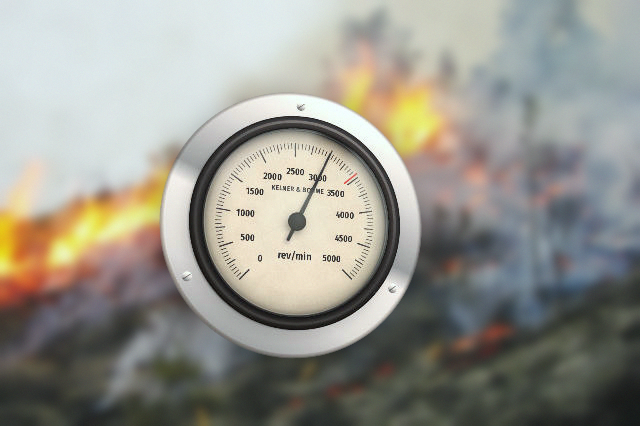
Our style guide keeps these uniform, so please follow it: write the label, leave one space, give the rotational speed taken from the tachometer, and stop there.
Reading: 3000 rpm
